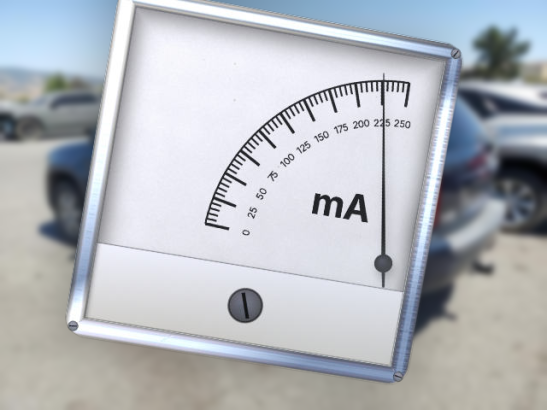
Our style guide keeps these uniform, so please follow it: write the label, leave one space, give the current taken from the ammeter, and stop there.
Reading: 225 mA
